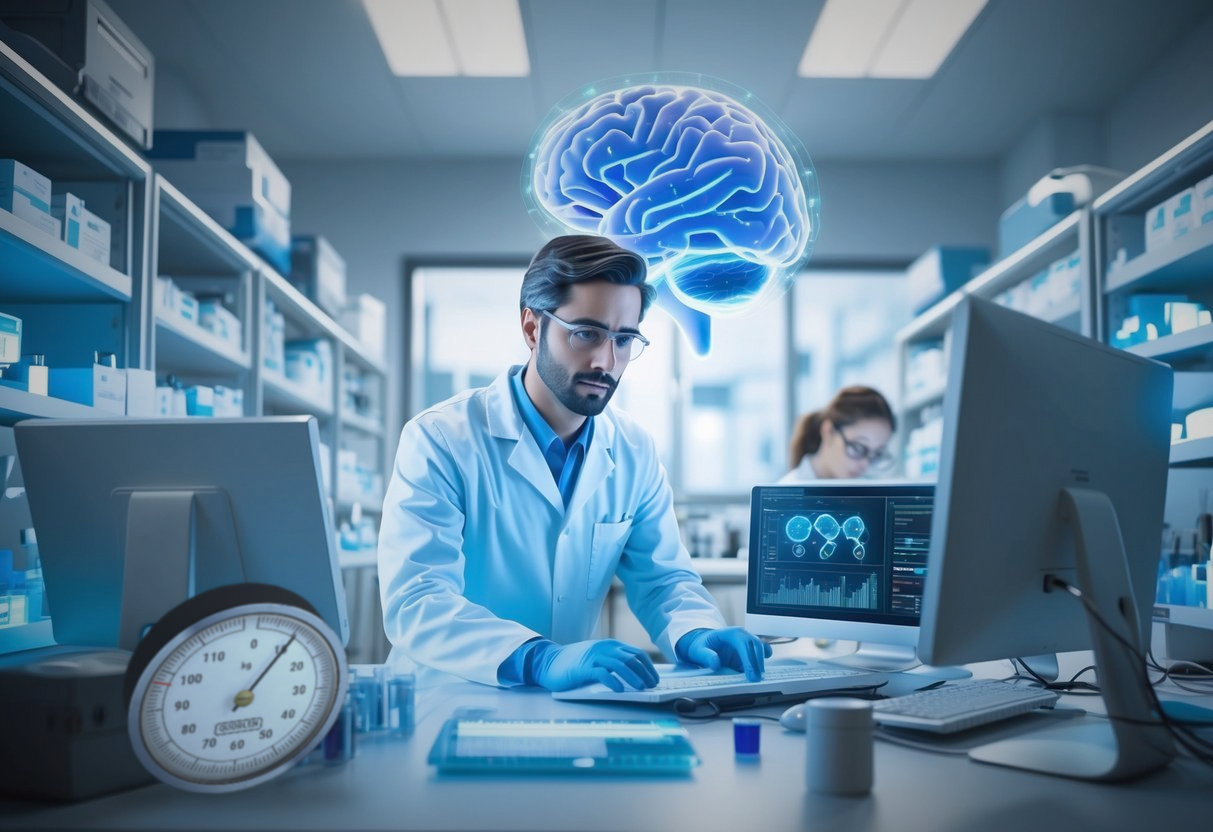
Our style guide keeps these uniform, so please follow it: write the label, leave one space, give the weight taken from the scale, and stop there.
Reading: 10 kg
